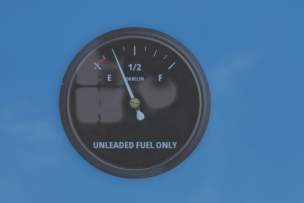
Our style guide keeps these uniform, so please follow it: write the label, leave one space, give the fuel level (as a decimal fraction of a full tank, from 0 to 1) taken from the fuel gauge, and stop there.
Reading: 0.25
